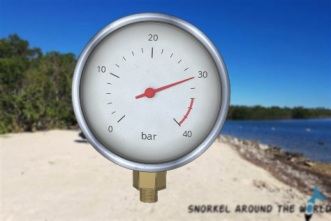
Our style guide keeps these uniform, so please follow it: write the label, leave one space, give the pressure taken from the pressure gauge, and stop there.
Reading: 30 bar
